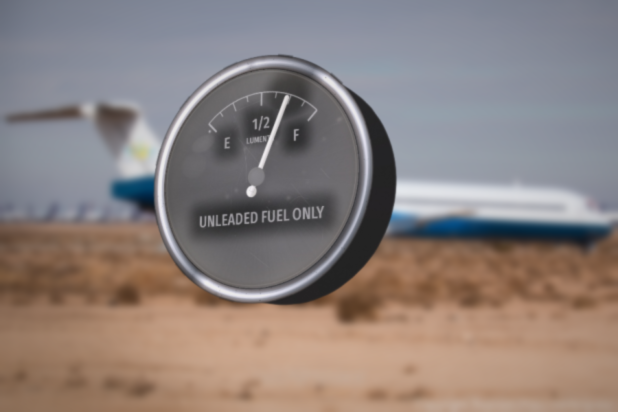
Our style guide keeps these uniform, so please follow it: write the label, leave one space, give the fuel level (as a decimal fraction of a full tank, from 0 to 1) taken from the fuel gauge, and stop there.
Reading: 0.75
